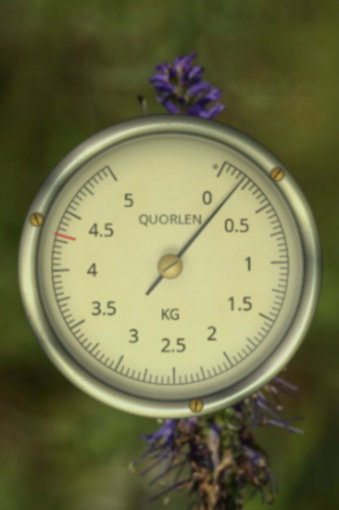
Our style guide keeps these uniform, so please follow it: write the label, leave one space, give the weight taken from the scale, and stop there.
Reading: 0.2 kg
